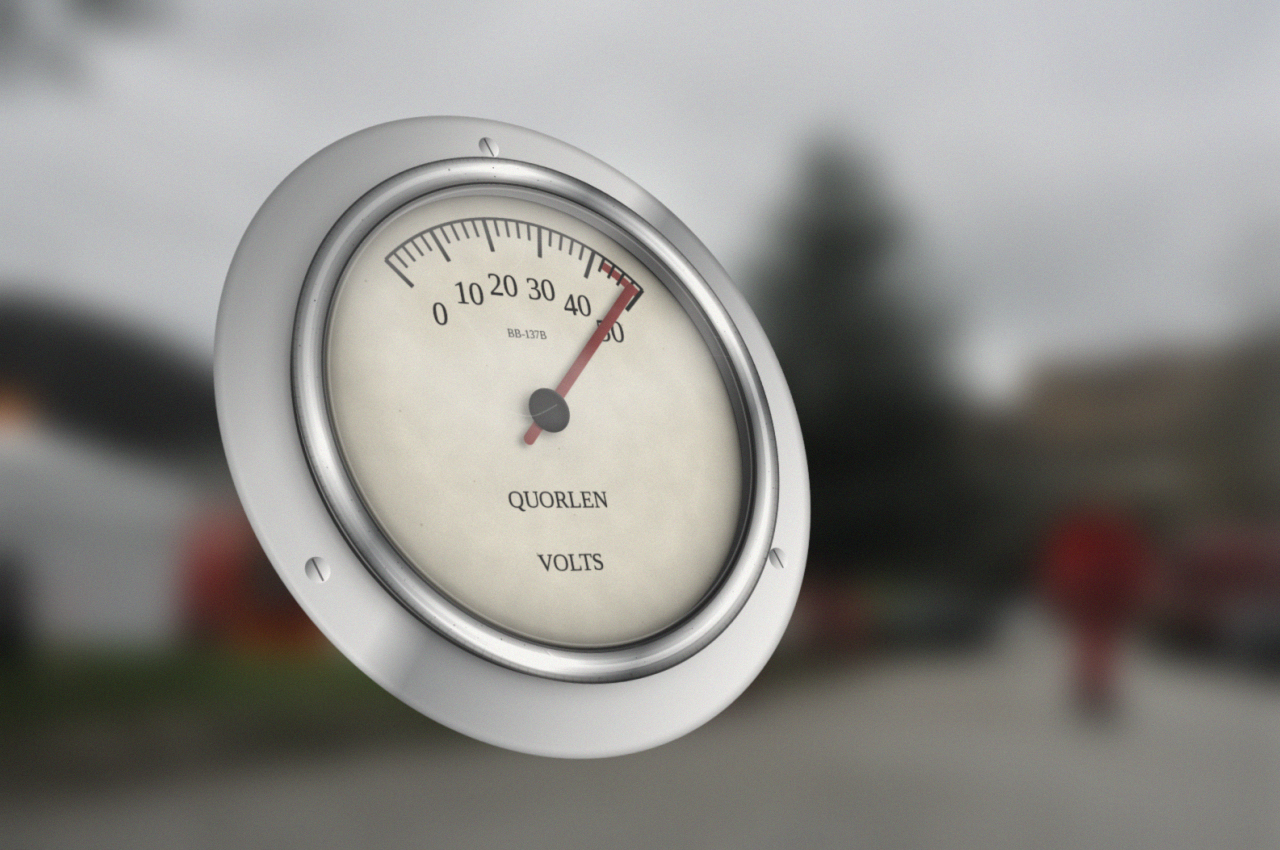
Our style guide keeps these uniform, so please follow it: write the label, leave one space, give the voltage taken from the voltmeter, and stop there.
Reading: 48 V
